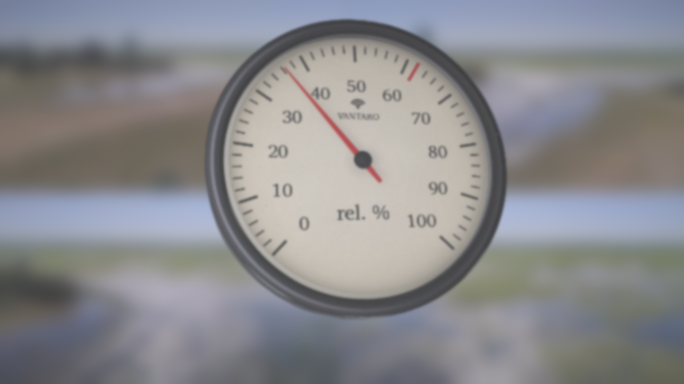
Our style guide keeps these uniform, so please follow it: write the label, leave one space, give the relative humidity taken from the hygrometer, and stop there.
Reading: 36 %
